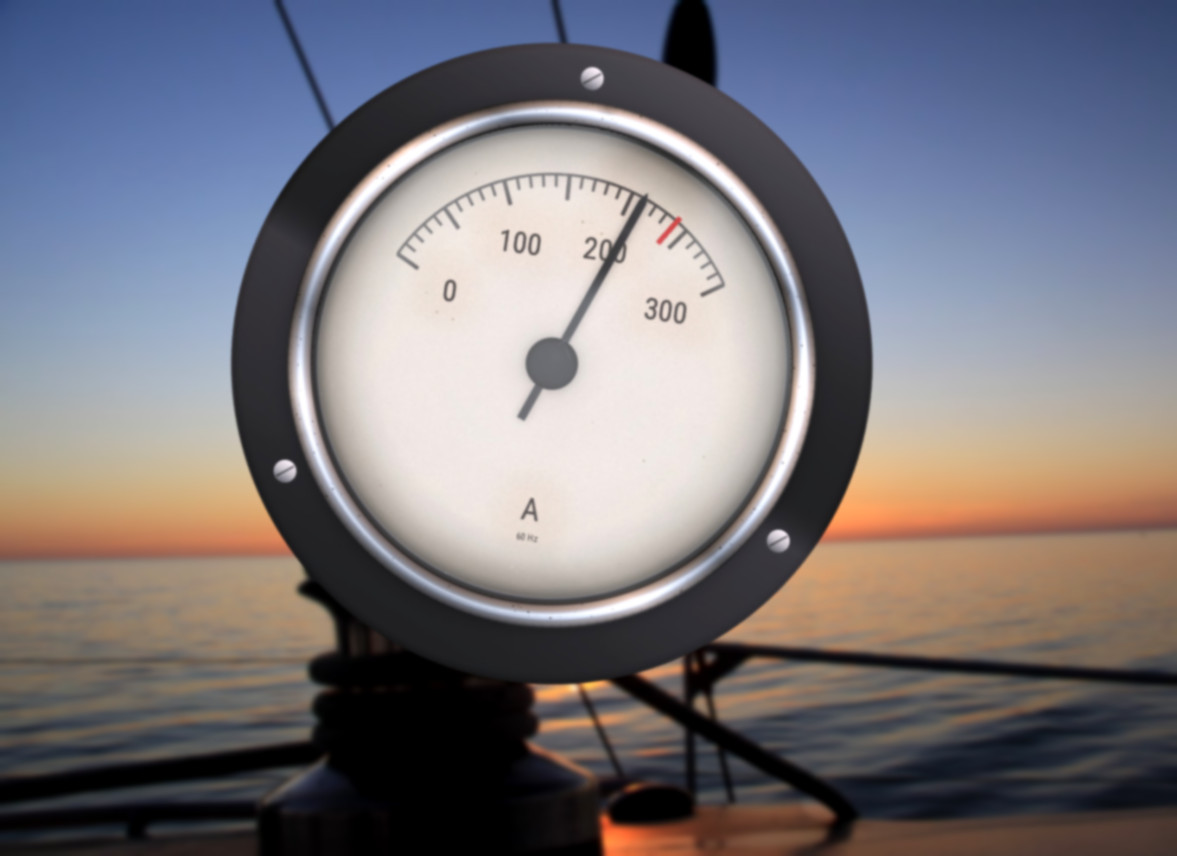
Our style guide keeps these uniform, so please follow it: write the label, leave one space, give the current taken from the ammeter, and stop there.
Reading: 210 A
